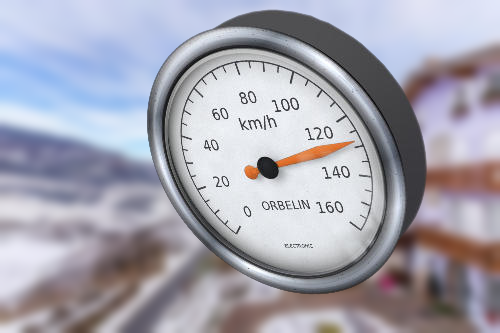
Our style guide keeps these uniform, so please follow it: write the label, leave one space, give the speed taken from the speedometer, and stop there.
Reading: 127.5 km/h
